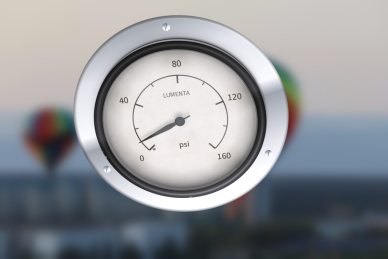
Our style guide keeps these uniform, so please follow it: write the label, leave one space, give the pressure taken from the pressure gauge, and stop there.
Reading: 10 psi
